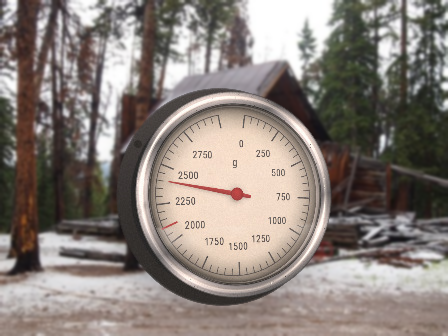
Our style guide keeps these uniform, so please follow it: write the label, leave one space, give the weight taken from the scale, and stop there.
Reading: 2400 g
